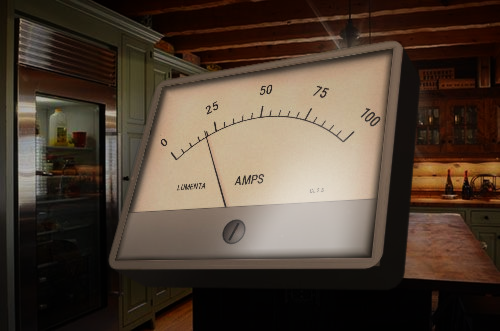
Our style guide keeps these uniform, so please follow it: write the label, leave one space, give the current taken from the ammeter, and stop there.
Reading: 20 A
